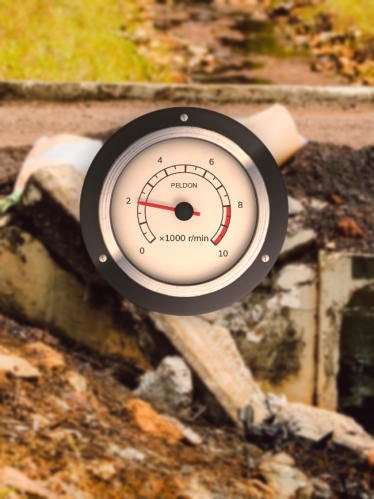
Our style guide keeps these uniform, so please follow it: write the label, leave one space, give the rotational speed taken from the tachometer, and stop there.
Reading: 2000 rpm
